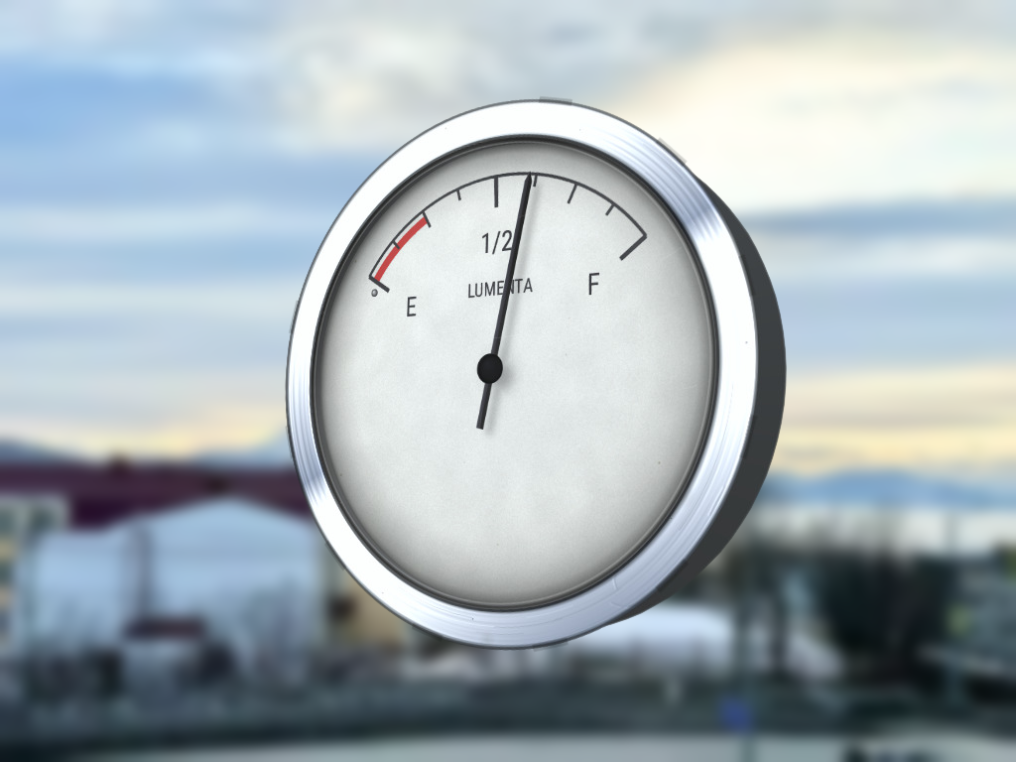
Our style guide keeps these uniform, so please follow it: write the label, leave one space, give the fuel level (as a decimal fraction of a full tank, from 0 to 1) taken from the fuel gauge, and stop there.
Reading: 0.625
